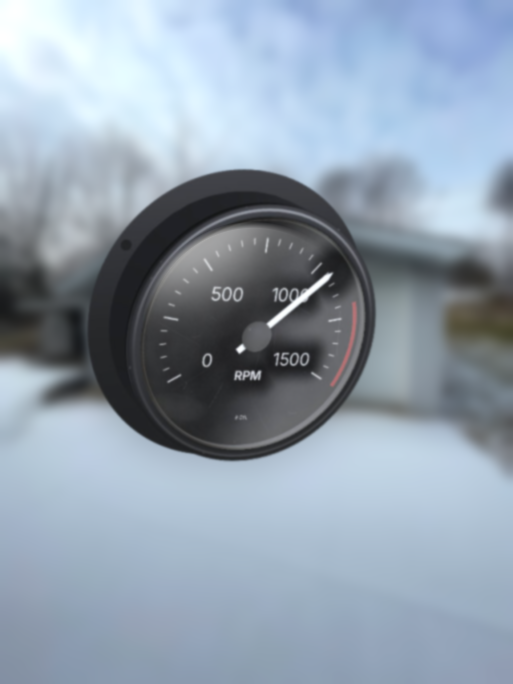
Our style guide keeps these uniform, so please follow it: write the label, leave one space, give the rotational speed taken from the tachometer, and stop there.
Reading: 1050 rpm
